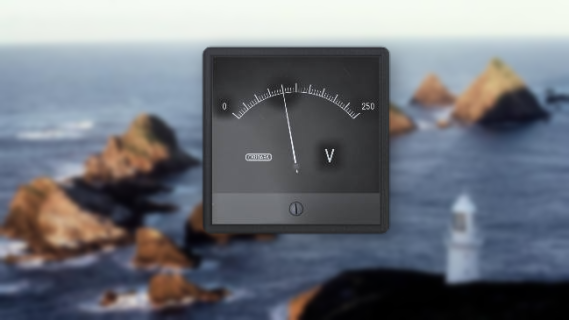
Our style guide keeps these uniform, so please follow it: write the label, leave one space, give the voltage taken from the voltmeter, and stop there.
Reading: 100 V
